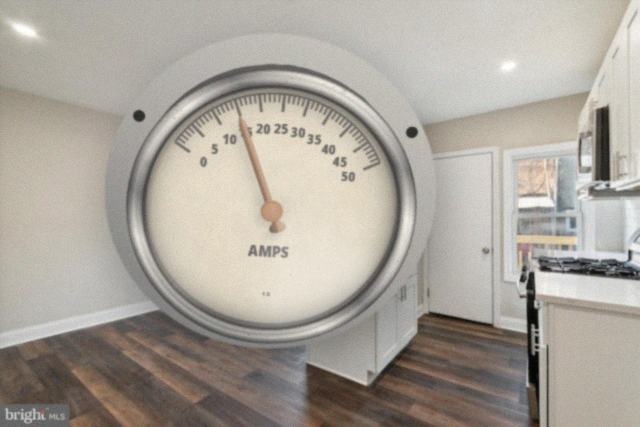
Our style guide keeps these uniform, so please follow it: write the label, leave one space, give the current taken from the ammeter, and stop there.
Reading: 15 A
